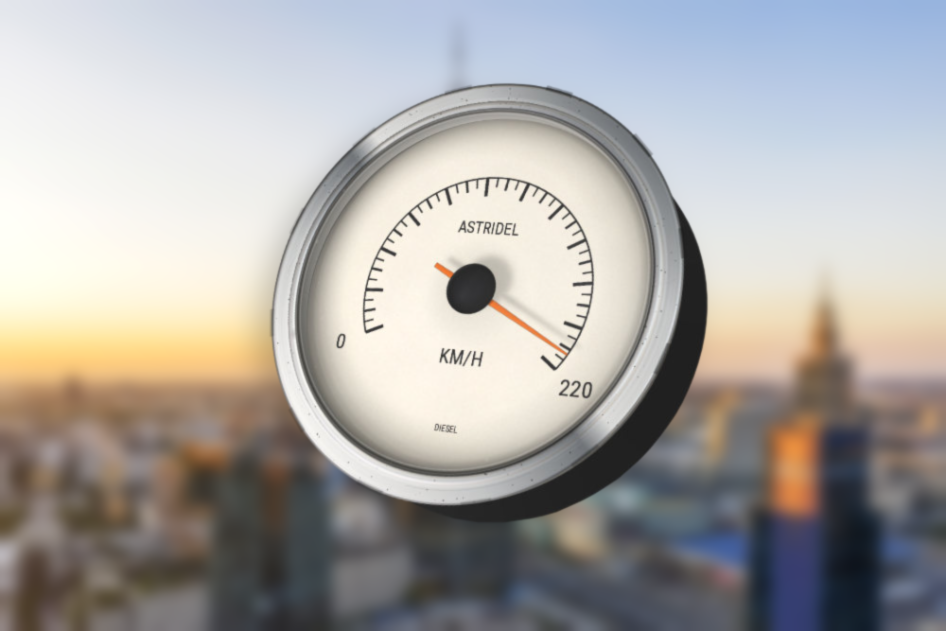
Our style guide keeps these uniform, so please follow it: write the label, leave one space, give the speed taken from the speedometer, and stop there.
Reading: 212.5 km/h
